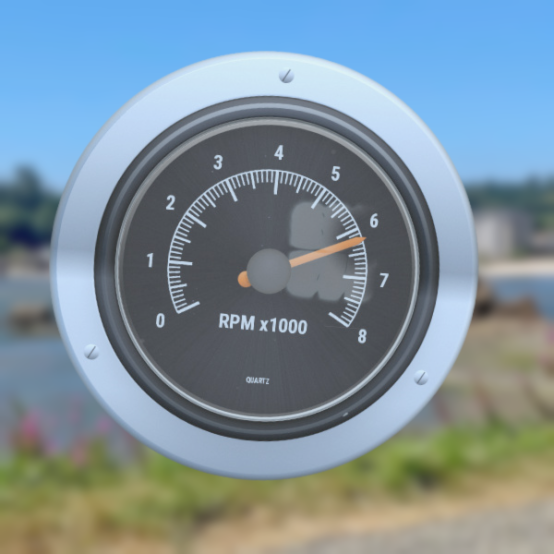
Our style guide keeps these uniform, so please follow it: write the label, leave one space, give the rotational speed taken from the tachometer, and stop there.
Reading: 6200 rpm
